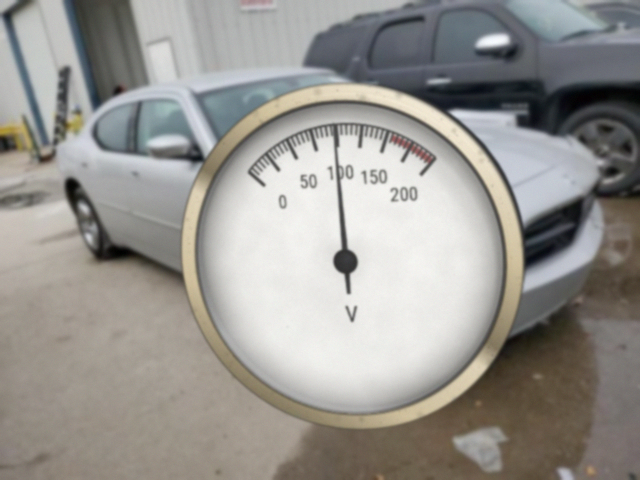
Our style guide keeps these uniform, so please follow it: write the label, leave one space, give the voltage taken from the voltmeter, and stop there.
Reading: 100 V
